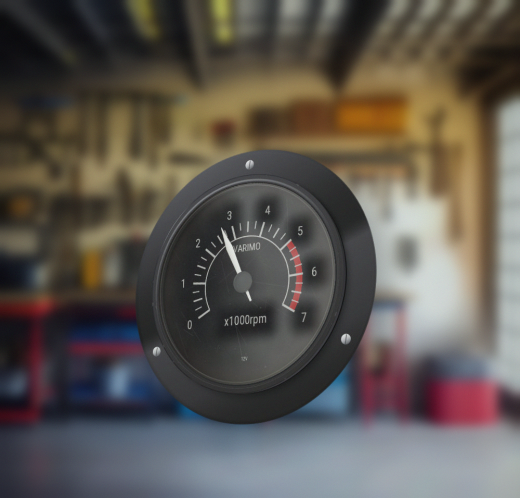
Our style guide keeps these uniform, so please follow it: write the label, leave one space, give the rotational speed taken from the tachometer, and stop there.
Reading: 2750 rpm
